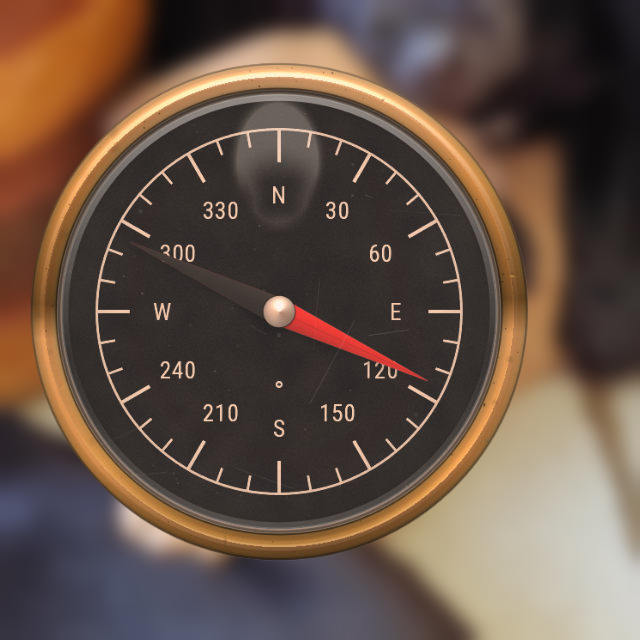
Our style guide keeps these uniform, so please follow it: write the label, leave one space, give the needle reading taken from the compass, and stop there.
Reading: 115 °
